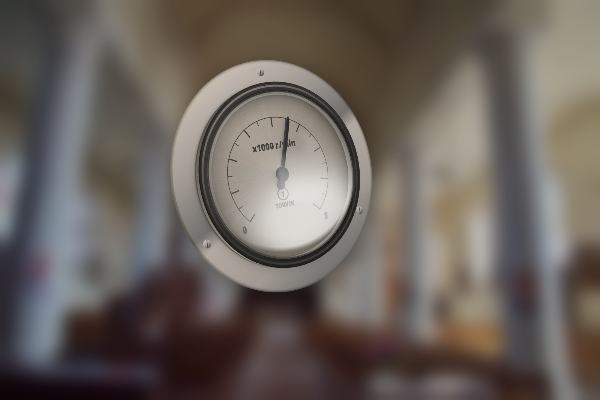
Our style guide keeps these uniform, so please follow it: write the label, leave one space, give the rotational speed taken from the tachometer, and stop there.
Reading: 4500 rpm
